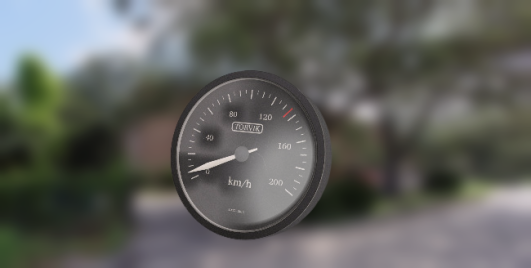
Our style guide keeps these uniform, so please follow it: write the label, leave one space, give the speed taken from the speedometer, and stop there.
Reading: 5 km/h
